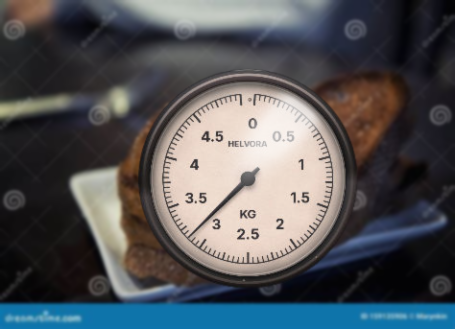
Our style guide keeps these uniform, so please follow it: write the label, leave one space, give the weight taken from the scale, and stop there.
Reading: 3.15 kg
